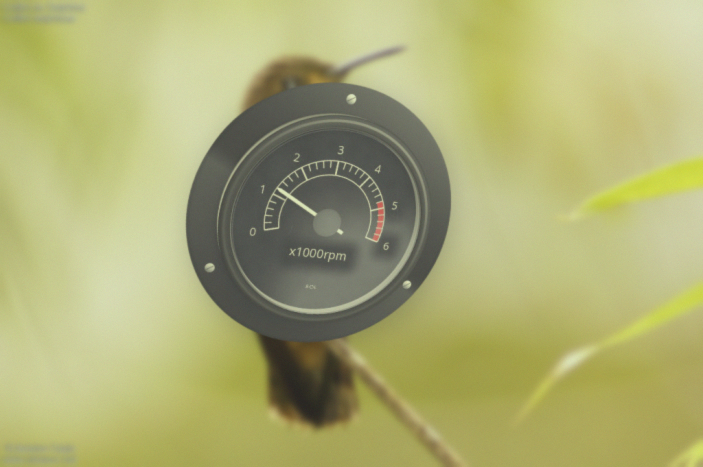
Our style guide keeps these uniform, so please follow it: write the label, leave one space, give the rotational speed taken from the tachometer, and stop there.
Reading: 1200 rpm
